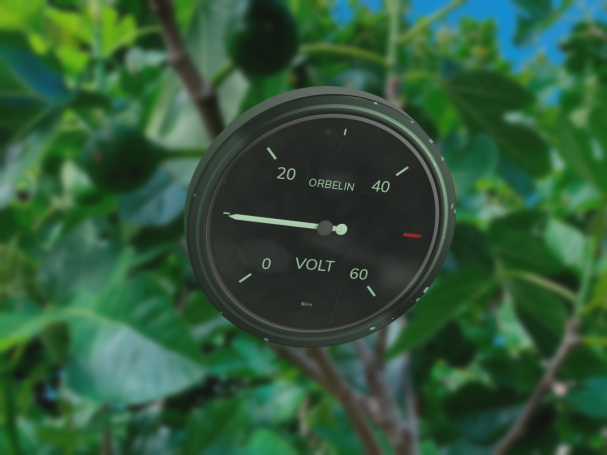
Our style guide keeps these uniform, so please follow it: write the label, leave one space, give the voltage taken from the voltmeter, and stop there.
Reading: 10 V
